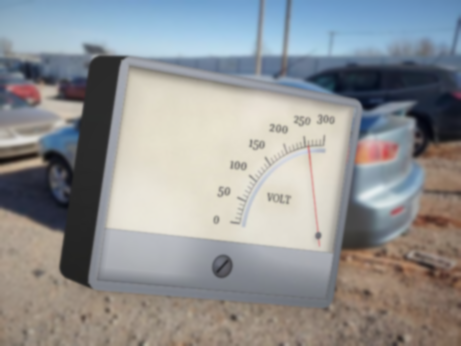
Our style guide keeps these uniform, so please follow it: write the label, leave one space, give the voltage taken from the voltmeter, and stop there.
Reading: 250 V
